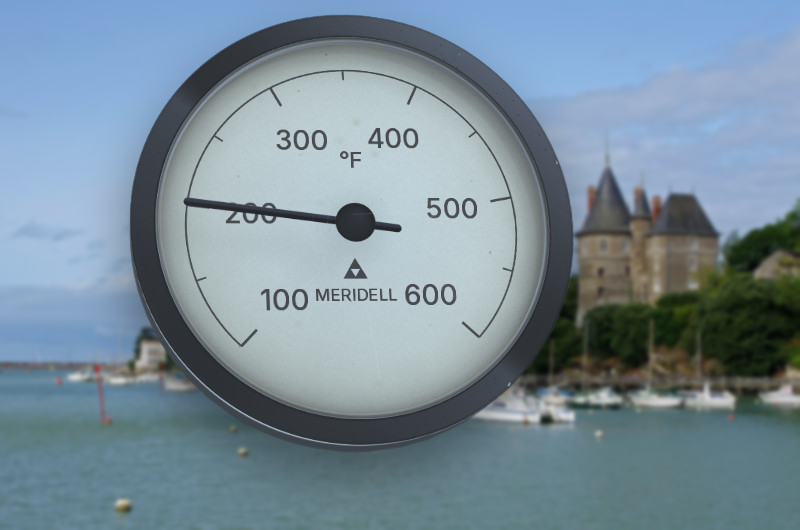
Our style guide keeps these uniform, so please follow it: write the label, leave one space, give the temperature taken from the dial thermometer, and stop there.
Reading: 200 °F
